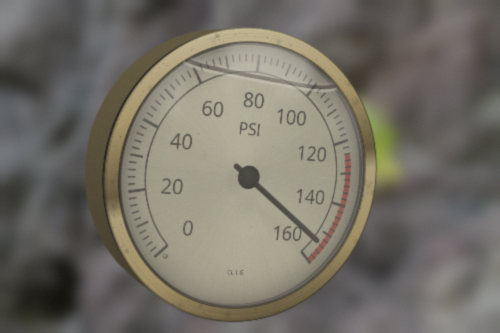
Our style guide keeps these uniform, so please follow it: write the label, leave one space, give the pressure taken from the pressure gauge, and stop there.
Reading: 154 psi
